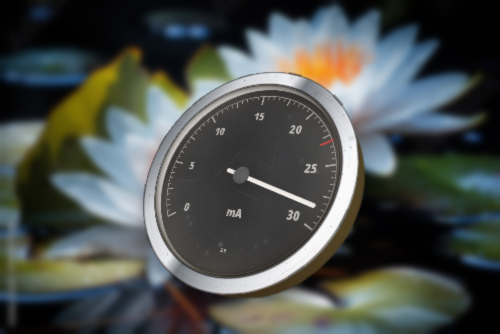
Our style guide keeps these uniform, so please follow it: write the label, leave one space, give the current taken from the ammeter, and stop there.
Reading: 28.5 mA
